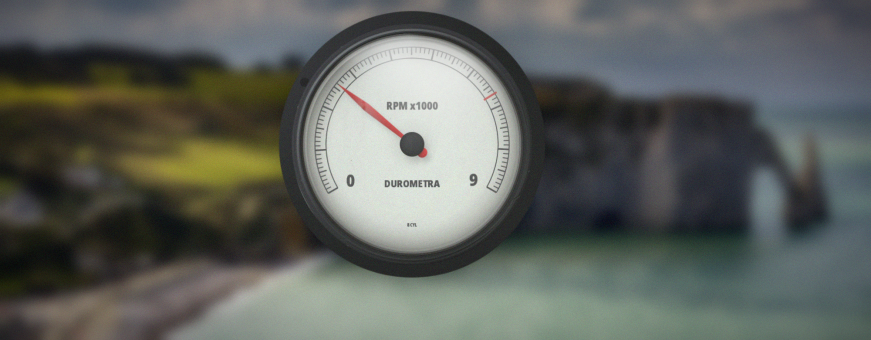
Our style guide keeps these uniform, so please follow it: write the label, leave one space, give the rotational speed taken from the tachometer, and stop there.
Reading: 2600 rpm
